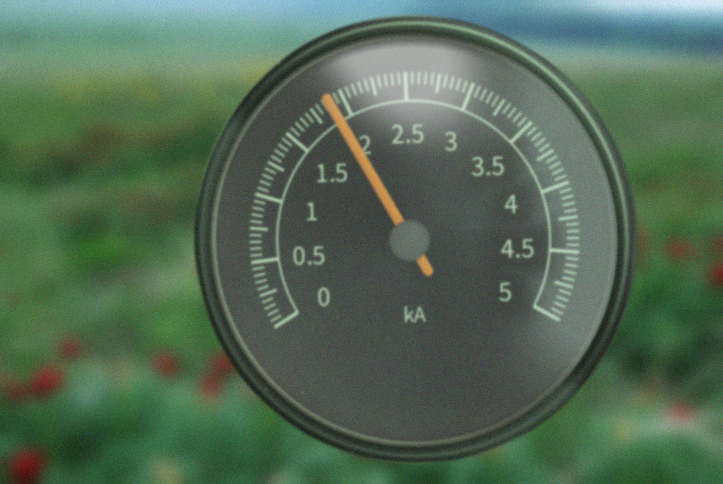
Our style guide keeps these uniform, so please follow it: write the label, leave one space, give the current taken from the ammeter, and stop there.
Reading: 1.9 kA
